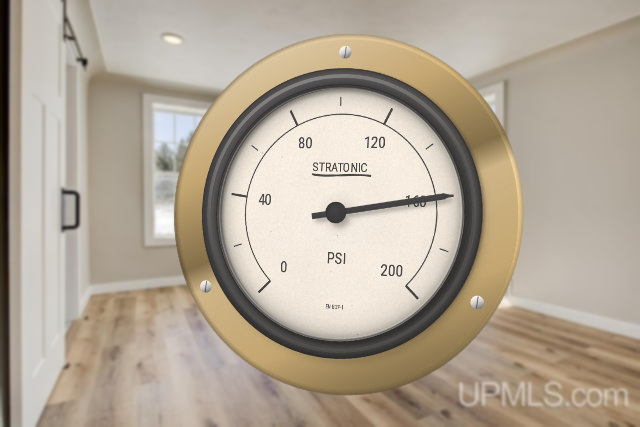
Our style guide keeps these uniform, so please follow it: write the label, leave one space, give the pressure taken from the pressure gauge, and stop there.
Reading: 160 psi
